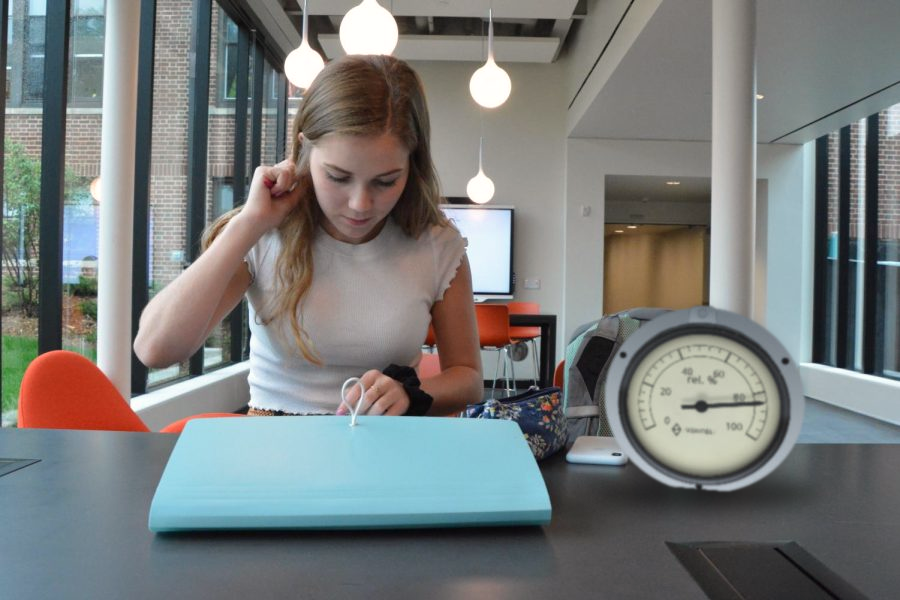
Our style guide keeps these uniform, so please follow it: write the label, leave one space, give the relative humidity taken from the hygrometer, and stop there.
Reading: 84 %
